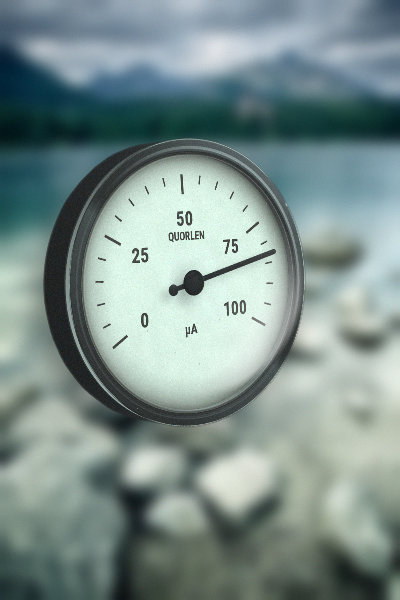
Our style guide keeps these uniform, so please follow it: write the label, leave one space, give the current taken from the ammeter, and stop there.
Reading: 82.5 µA
